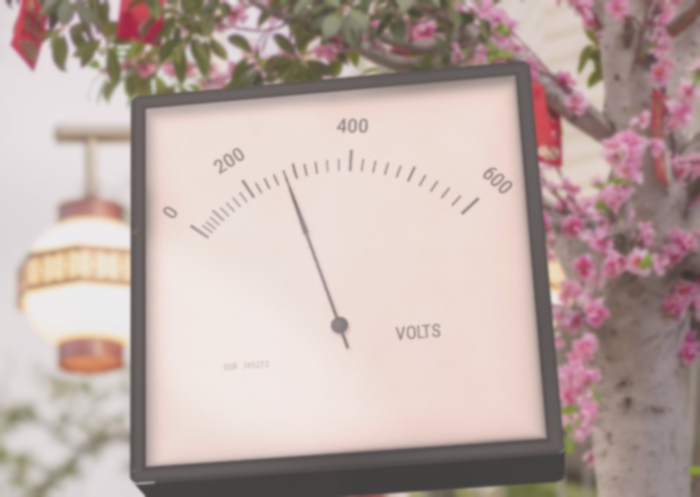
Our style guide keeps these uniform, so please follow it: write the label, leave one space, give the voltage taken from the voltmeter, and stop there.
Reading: 280 V
